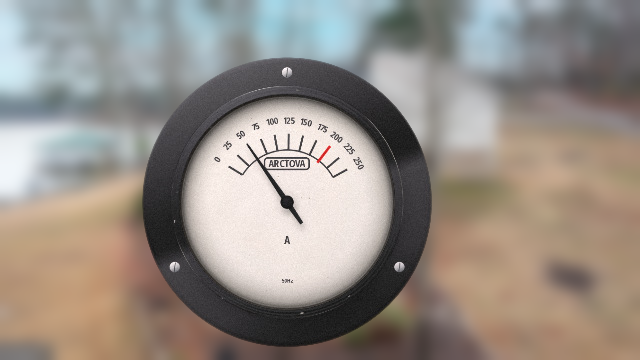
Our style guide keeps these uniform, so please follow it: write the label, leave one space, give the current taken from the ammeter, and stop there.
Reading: 50 A
